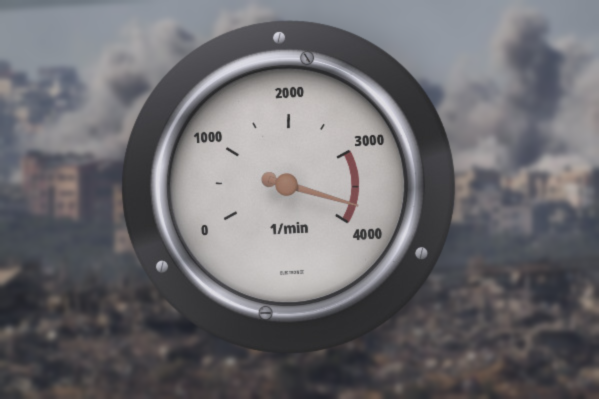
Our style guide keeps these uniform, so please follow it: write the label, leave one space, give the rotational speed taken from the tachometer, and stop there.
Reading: 3750 rpm
